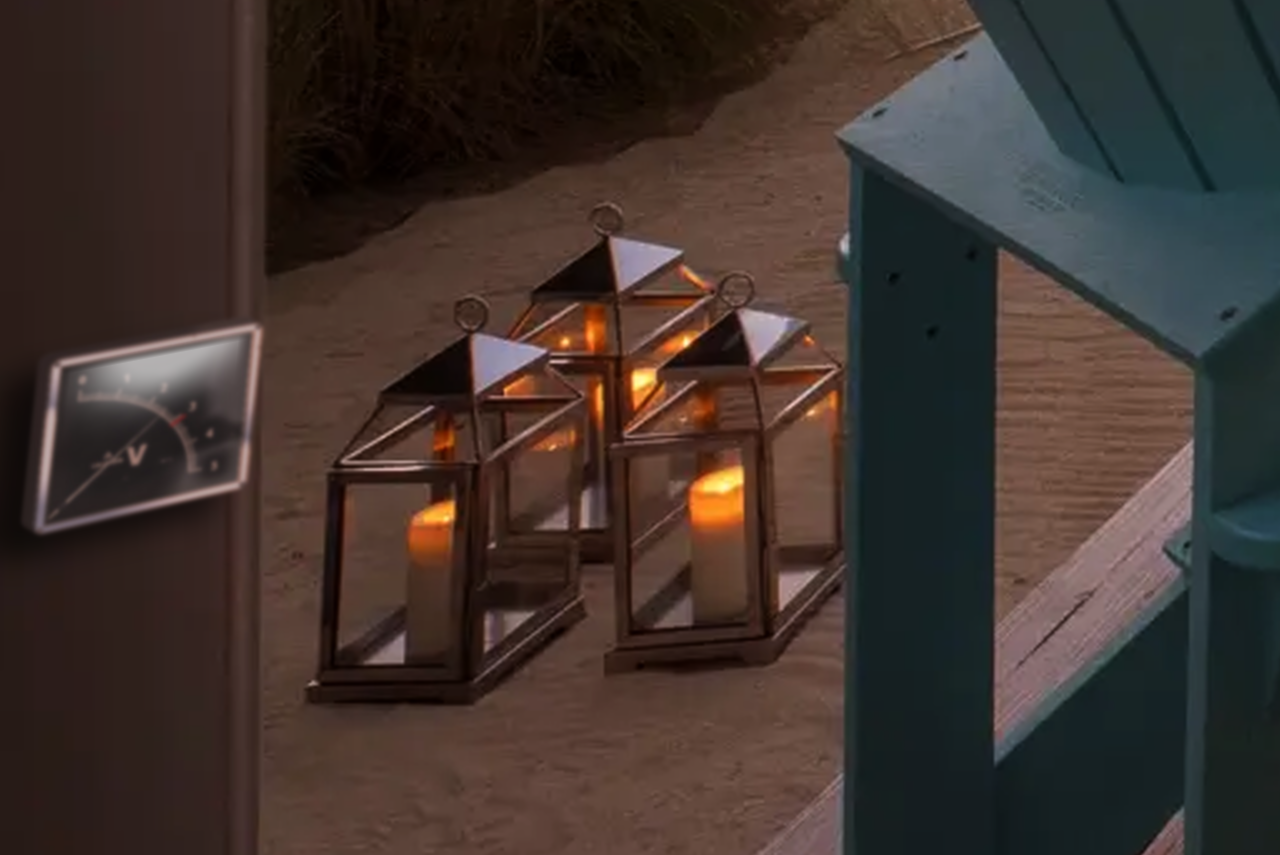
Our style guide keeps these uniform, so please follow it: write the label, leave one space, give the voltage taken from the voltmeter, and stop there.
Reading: 2.5 V
